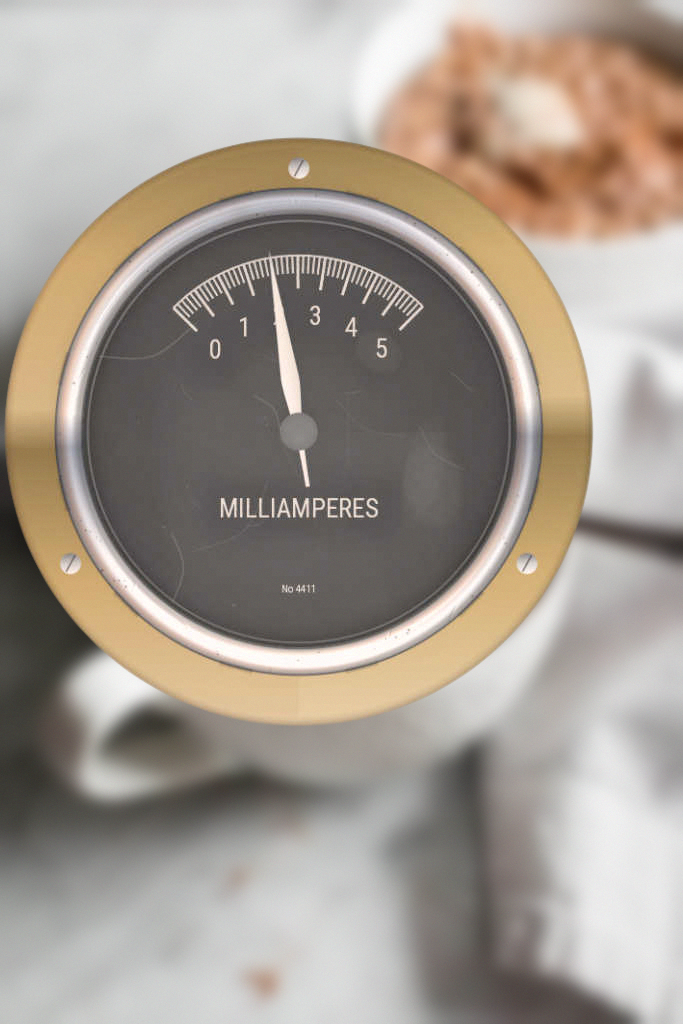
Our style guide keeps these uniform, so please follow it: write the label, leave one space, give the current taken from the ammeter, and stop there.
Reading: 2 mA
